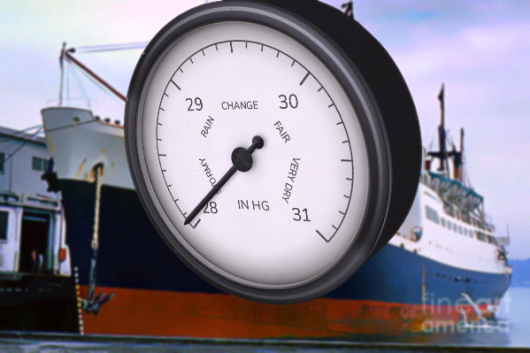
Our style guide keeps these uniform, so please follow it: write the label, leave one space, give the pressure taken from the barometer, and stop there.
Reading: 28.05 inHg
